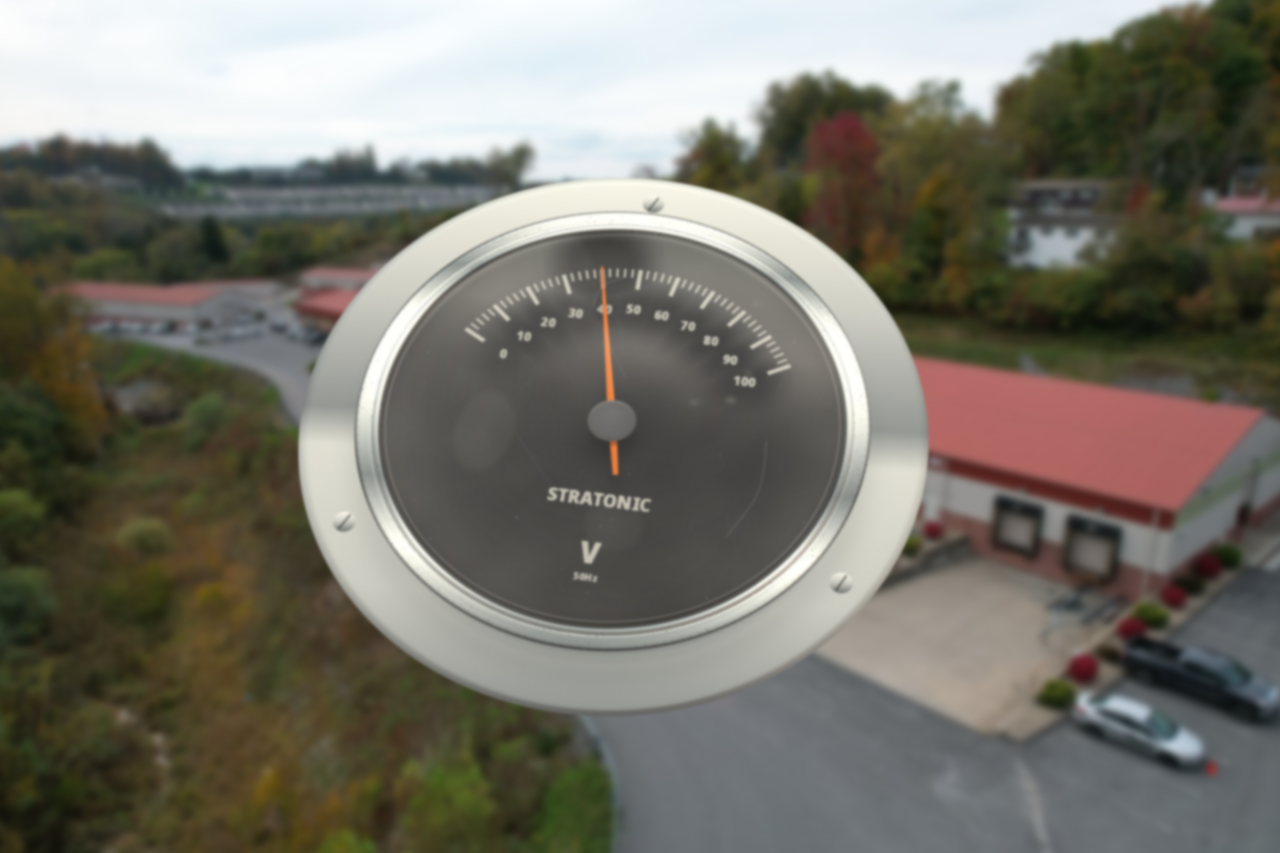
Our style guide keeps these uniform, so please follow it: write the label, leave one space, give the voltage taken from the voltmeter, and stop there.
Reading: 40 V
